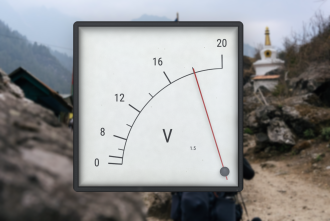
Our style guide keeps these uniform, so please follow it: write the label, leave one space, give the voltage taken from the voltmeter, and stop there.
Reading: 18 V
